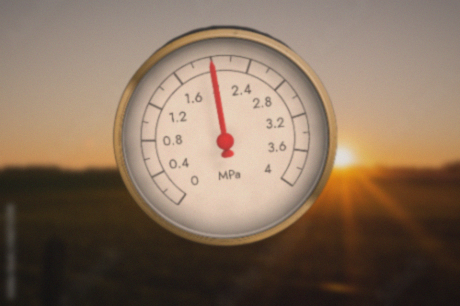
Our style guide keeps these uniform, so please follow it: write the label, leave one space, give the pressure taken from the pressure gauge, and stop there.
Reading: 2 MPa
